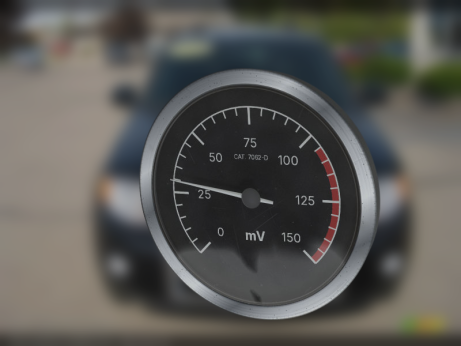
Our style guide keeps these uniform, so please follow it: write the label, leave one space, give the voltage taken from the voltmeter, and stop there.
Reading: 30 mV
